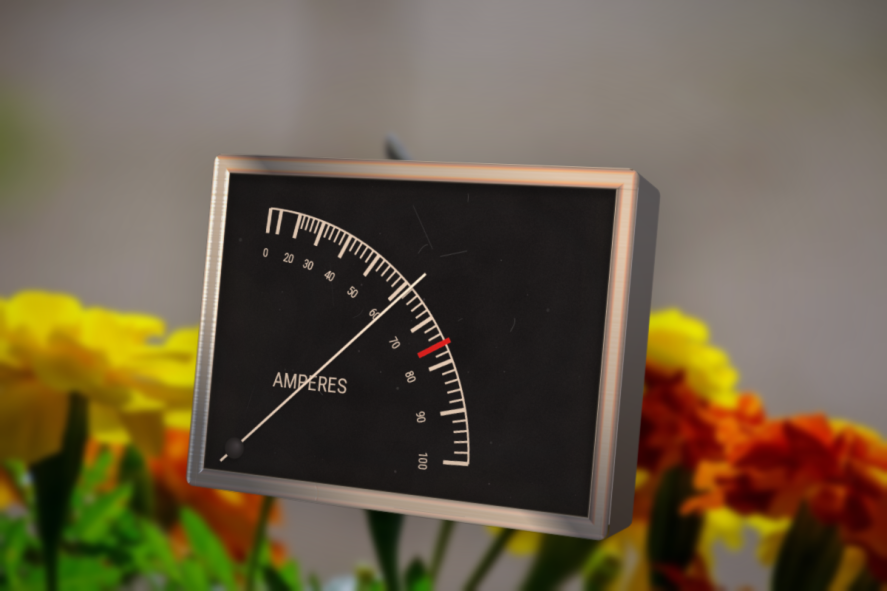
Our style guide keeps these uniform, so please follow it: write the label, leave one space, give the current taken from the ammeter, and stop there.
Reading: 62 A
